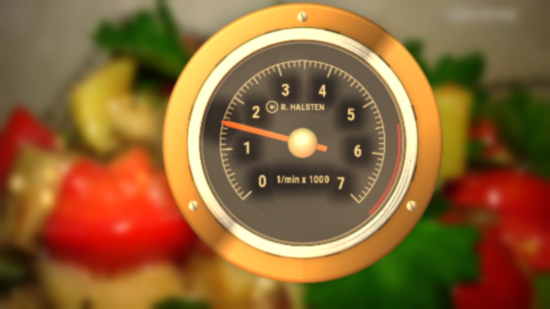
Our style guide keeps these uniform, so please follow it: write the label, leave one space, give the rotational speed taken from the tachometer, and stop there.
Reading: 1500 rpm
